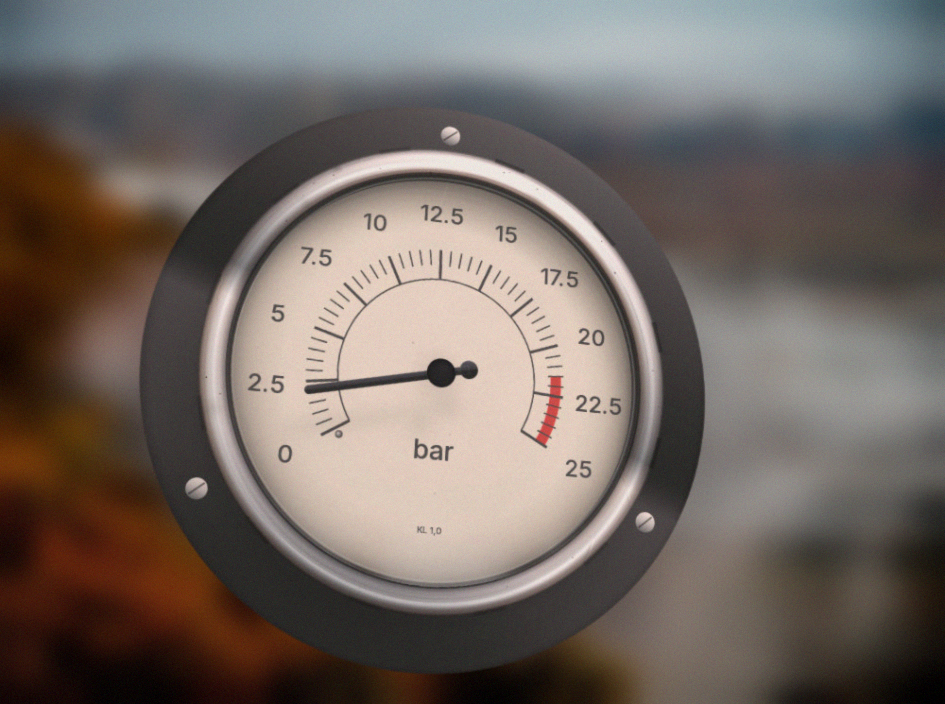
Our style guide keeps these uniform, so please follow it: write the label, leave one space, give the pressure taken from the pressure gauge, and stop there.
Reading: 2 bar
